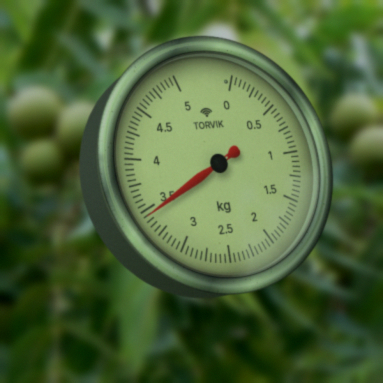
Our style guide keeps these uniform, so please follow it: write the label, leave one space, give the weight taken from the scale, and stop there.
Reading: 3.45 kg
